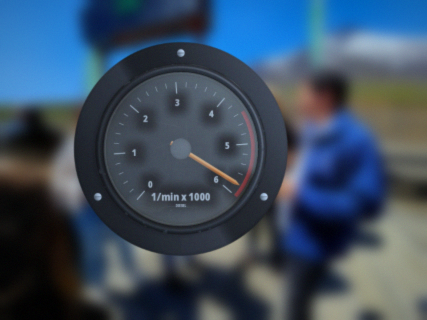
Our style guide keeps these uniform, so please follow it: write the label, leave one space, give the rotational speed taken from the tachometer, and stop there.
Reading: 5800 rpm
